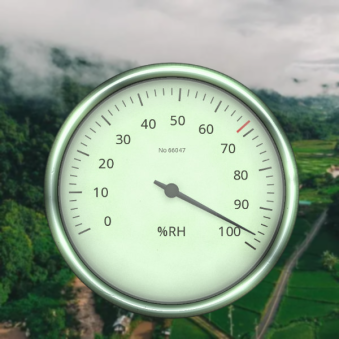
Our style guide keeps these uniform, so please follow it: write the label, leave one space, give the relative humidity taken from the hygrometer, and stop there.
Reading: 97 %
